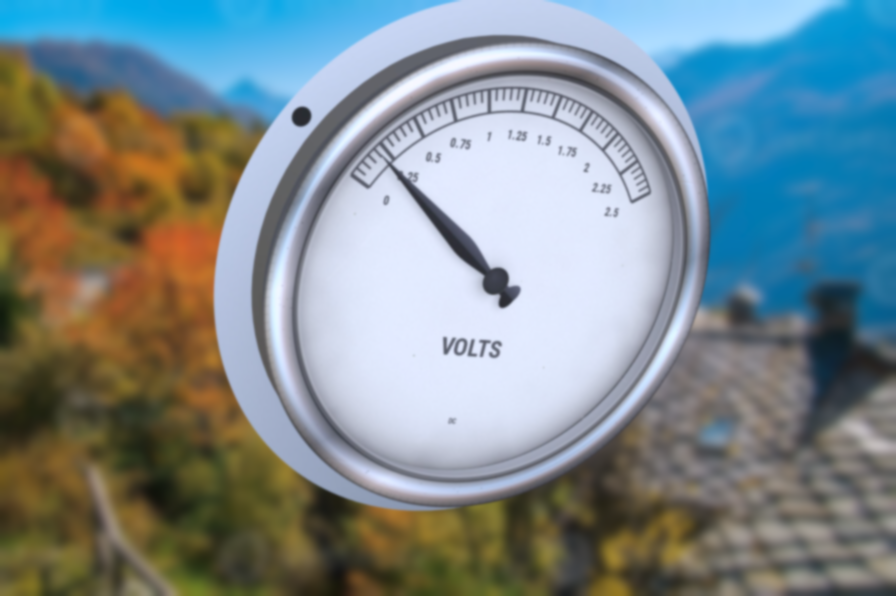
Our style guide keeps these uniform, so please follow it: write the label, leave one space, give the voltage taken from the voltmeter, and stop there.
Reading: 0.2 V
